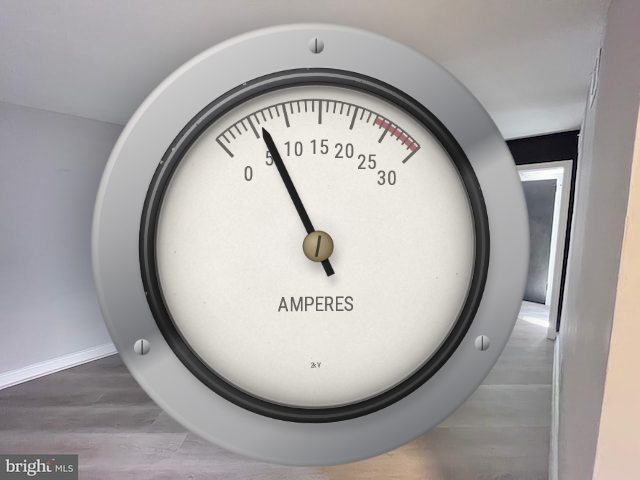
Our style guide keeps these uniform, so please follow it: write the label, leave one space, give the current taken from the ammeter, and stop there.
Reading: 6 A
